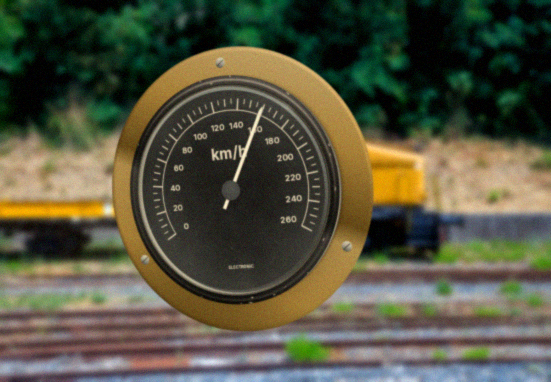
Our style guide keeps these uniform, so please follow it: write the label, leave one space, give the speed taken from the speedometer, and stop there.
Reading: 160 km/h
